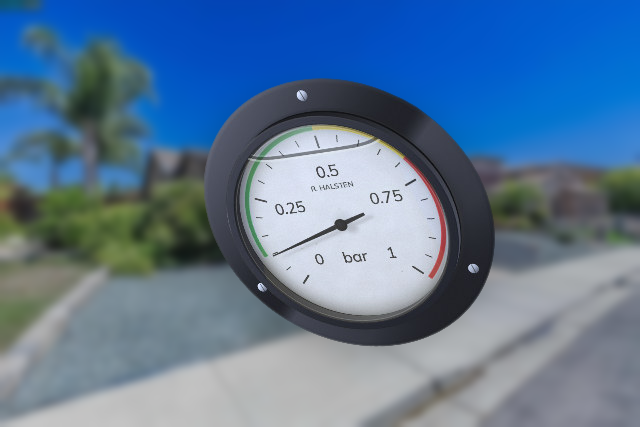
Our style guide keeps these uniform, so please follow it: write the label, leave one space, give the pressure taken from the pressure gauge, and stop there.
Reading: 0.1 bar
